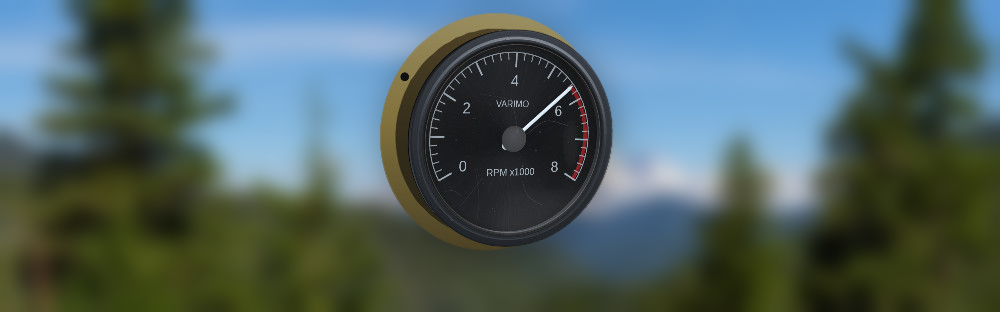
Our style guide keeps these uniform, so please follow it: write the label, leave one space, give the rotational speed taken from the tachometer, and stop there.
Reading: 5600 rpm
